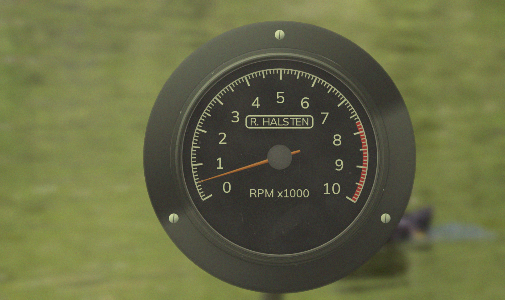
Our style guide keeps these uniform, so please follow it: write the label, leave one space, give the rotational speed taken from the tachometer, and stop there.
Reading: 500 rpm
